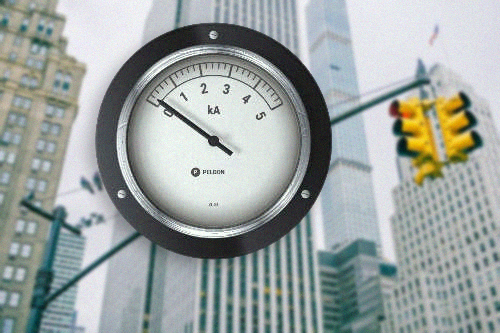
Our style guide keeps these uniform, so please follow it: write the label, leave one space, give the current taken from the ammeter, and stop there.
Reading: 0.2 kA
